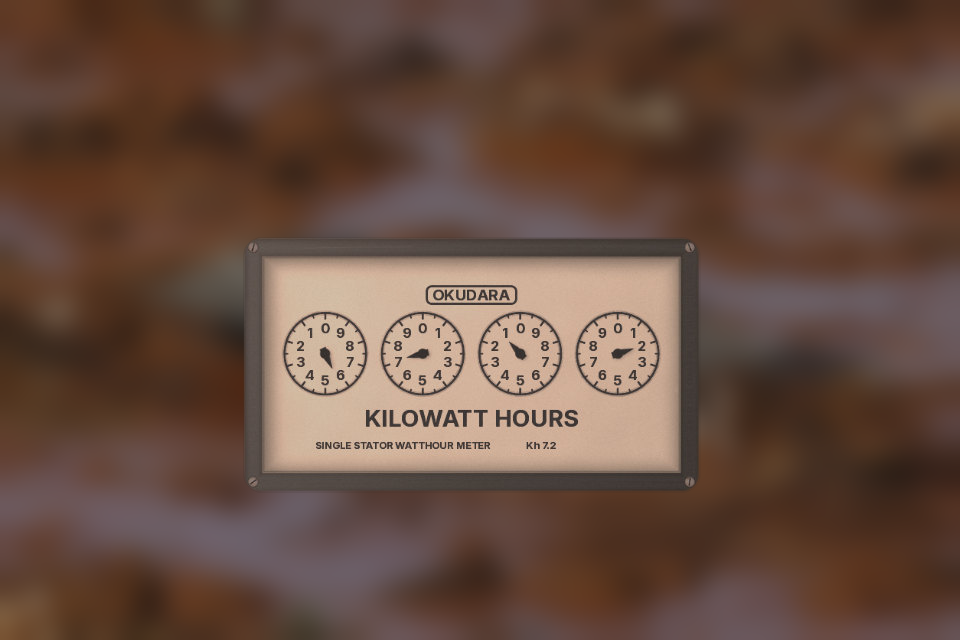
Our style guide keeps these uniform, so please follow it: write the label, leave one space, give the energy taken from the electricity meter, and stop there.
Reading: 5712 kWh
